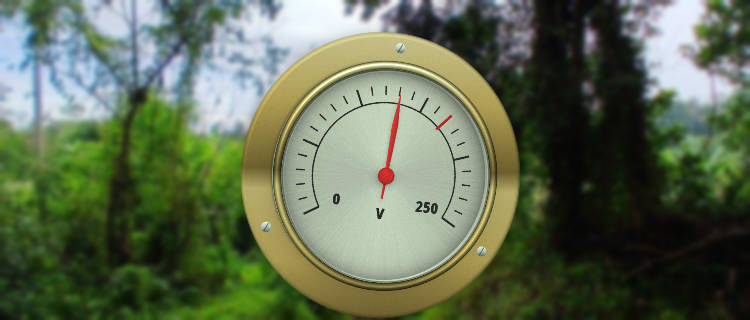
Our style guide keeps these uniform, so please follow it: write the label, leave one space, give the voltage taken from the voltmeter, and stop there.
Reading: 130 V
